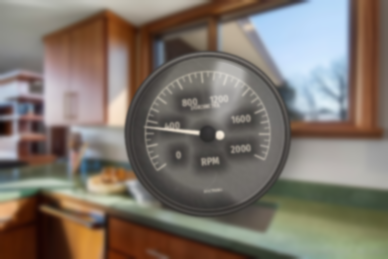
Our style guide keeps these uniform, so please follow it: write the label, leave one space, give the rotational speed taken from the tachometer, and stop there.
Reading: 350 rpm
